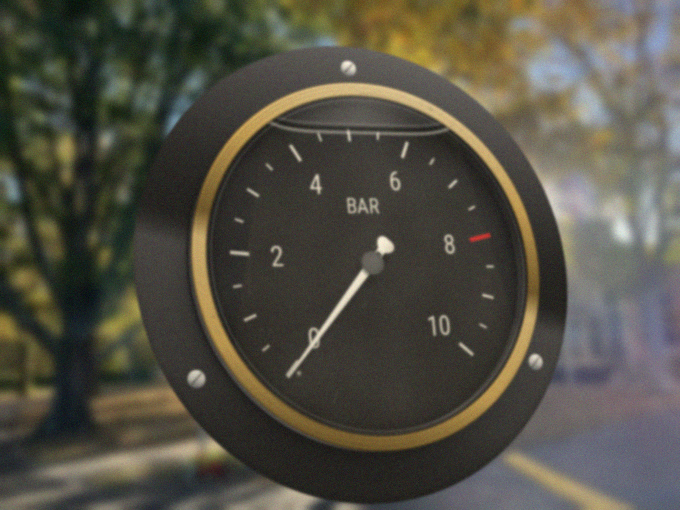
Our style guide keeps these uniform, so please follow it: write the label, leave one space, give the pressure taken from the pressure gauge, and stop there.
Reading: 0 bar
